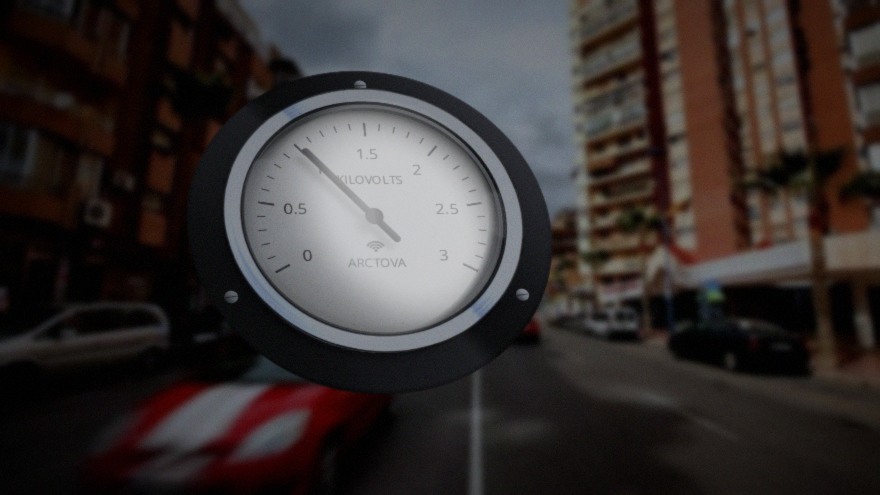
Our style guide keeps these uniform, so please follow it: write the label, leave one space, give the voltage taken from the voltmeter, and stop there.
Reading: 1 kV
